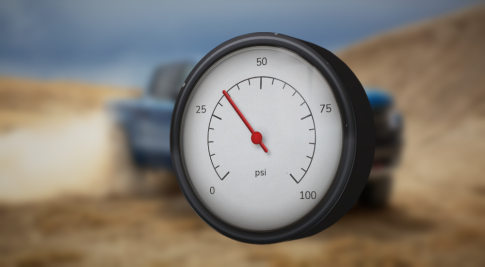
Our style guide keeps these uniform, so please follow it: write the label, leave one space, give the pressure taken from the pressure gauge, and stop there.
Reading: 35 psi
